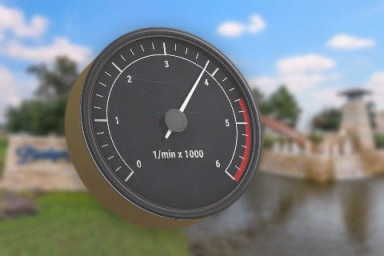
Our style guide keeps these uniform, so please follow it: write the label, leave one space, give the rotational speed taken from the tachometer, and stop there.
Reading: 3800 rpm
